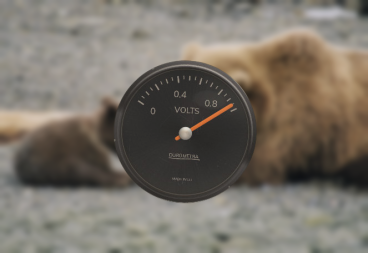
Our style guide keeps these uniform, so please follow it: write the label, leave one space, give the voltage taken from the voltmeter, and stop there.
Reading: 0.95 V
